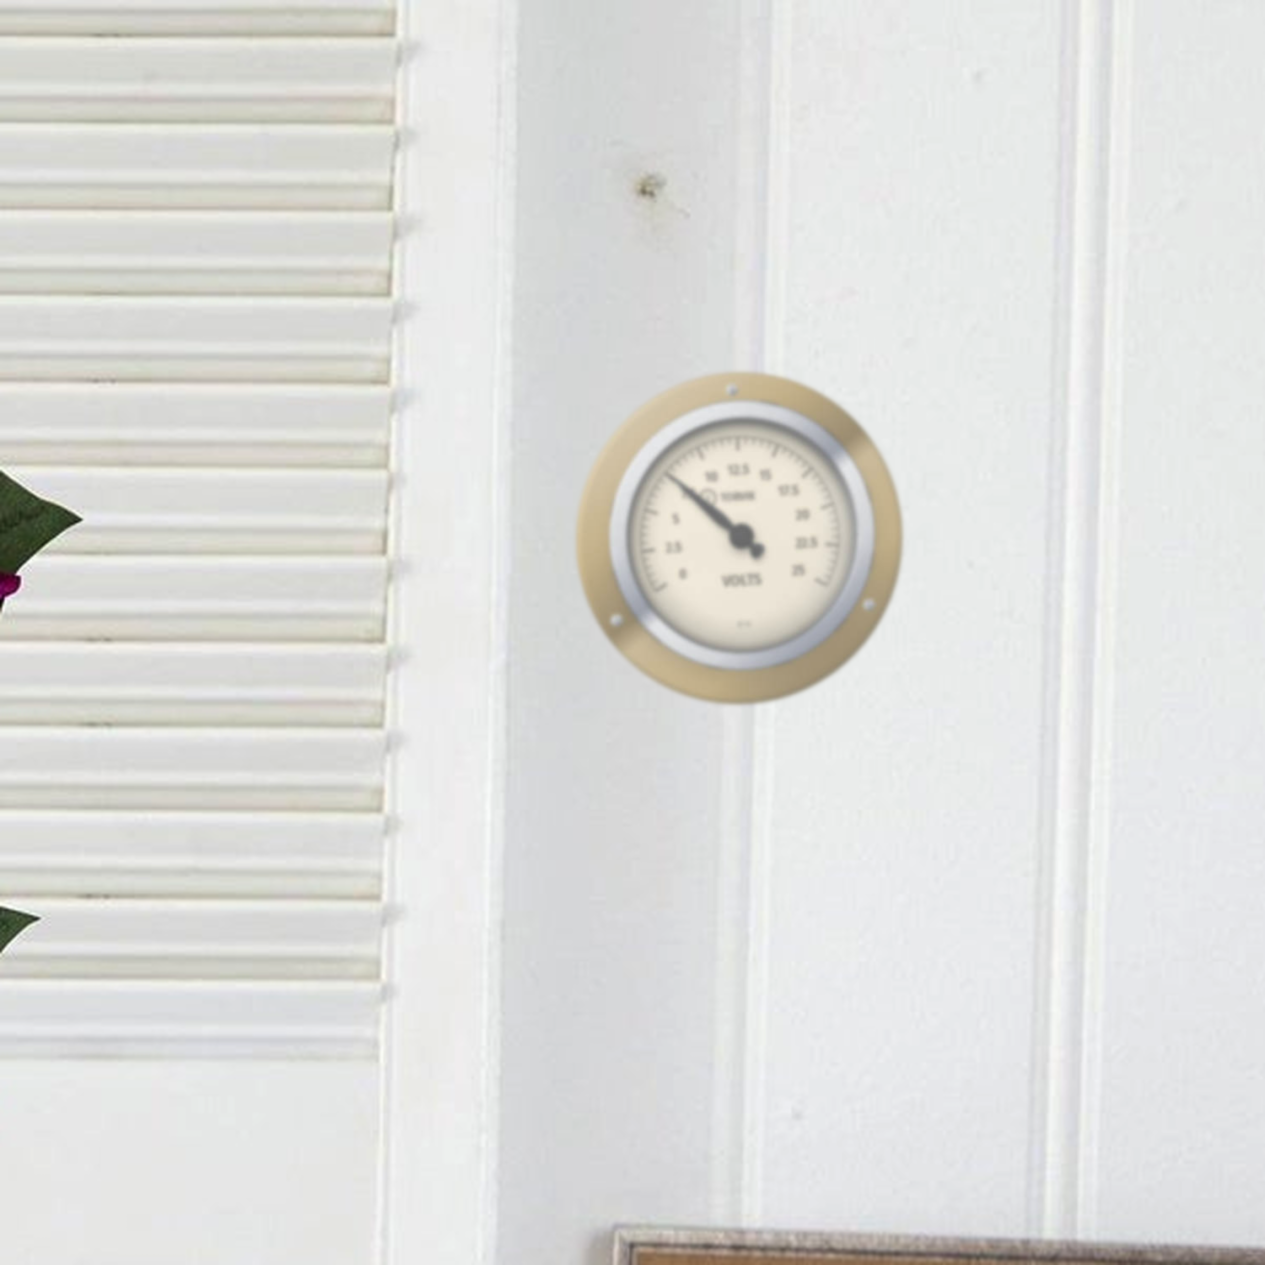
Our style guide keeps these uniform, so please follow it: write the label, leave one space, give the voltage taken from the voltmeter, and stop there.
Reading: 7.5 V
